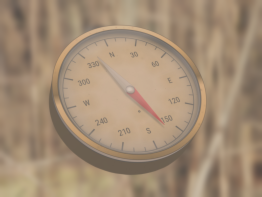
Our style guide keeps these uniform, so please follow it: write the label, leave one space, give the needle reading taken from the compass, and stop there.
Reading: 160 °
